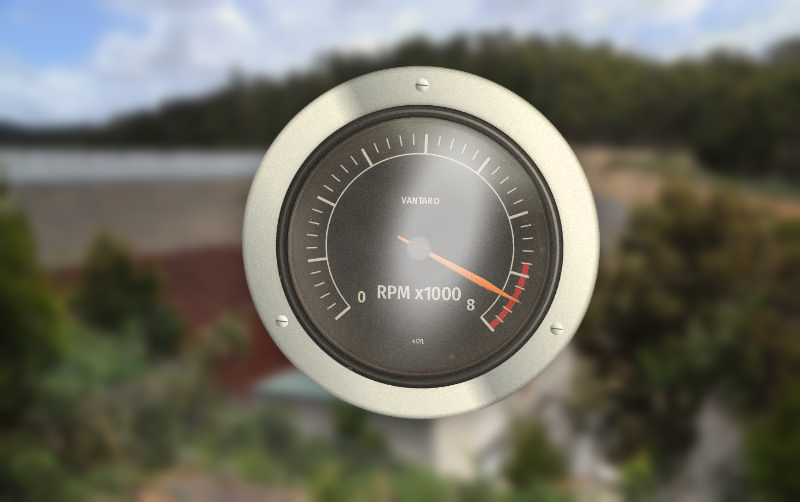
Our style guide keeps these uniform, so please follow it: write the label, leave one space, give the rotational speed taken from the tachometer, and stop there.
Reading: 7400 rpm
